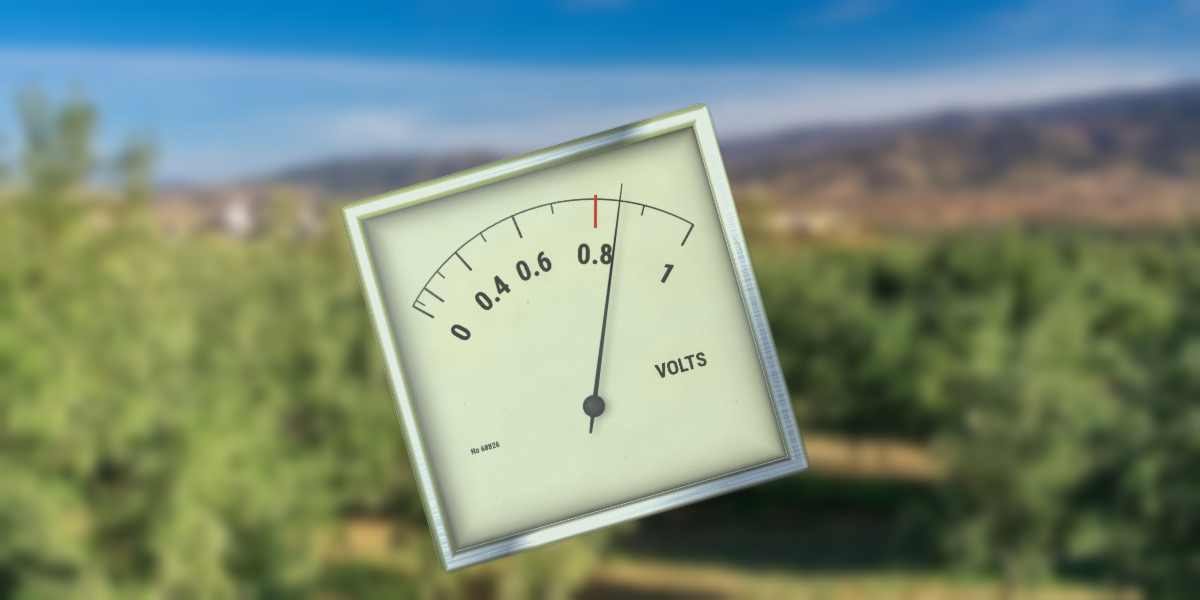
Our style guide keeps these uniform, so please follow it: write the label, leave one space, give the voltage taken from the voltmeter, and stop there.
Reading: 0.85 V
